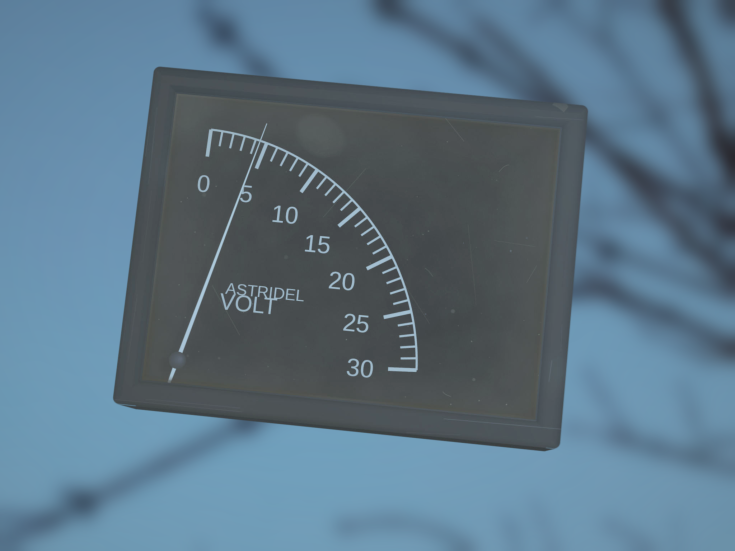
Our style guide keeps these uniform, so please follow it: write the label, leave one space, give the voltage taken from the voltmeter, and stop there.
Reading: 4.5 V
